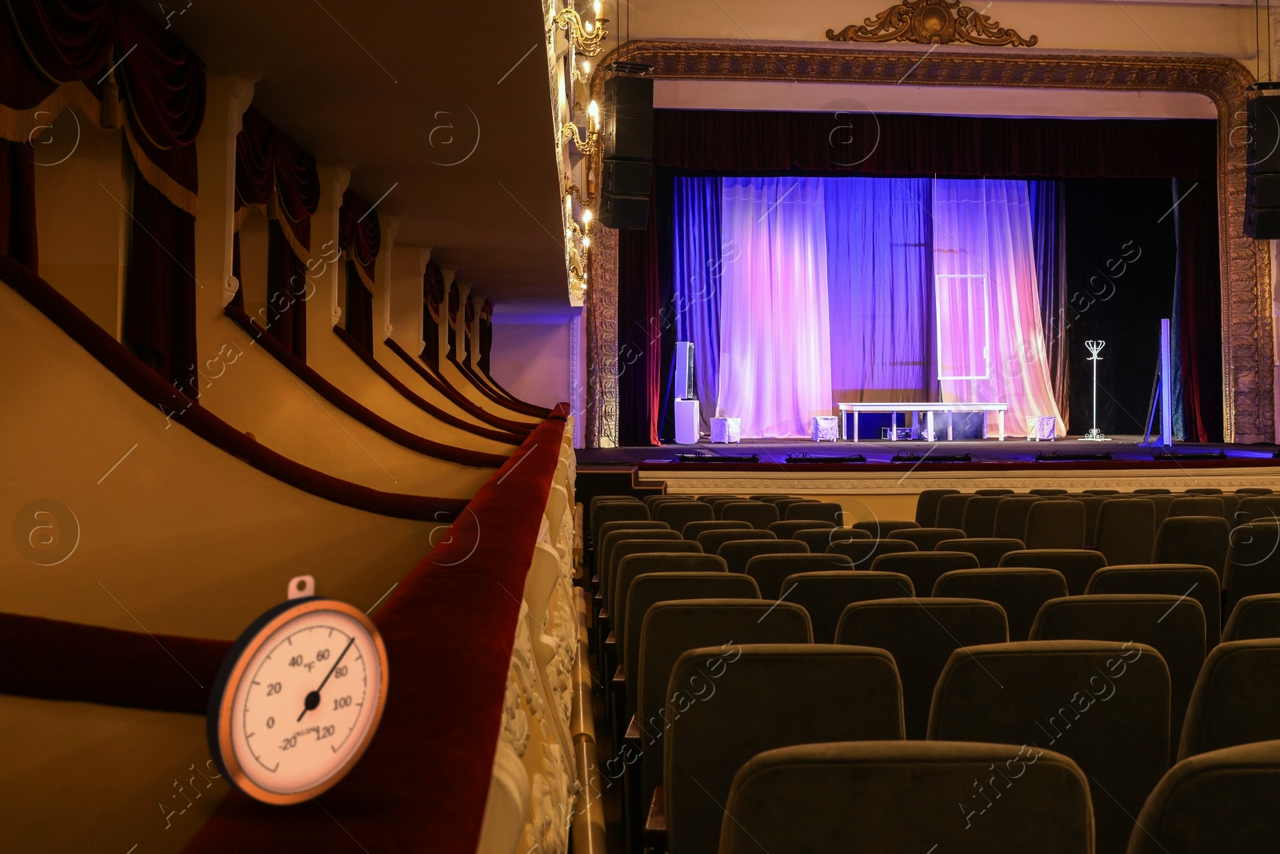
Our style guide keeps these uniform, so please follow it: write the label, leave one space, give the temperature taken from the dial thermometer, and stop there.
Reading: 70 °F
